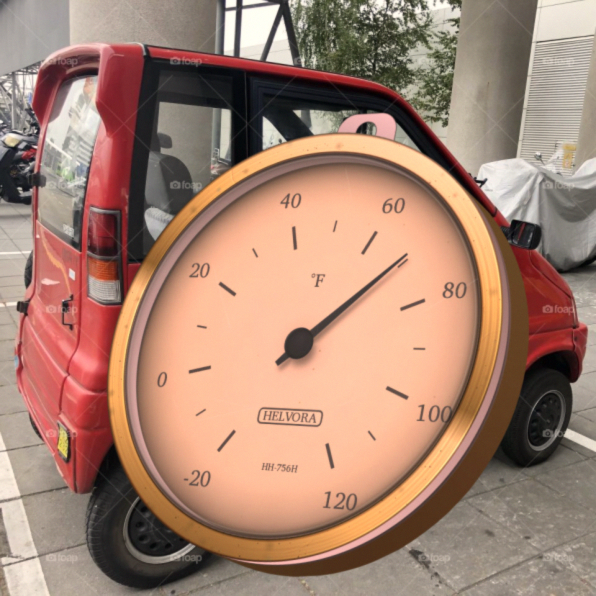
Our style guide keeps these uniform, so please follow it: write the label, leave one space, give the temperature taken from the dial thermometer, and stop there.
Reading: 70 °F
